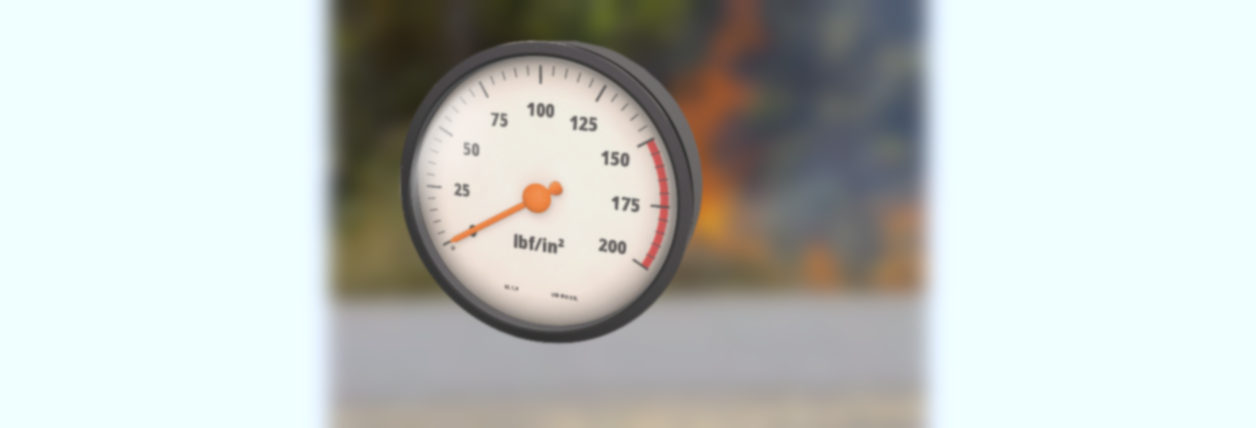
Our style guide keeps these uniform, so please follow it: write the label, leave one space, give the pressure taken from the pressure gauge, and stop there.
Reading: 0 psi
